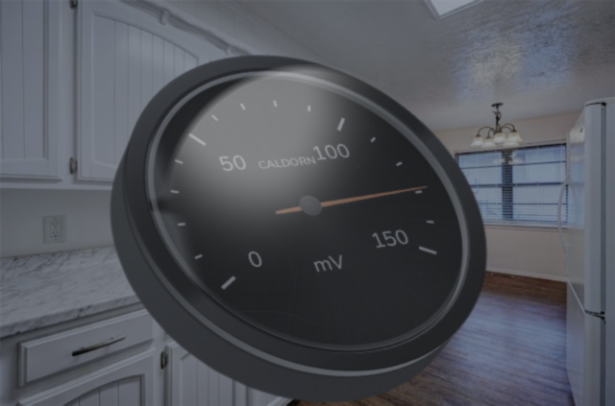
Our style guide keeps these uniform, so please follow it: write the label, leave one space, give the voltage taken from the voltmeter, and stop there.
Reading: 130 mV
